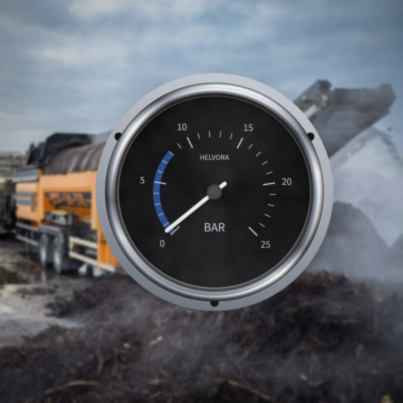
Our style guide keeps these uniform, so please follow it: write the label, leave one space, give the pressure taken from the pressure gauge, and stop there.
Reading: 0.5 bar
